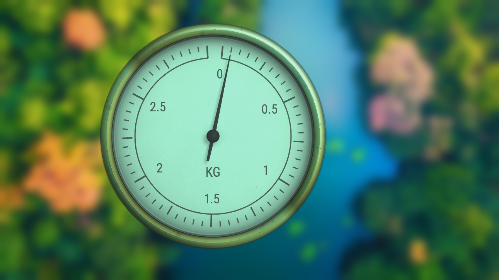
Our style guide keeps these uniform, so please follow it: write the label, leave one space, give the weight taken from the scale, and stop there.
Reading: 0.05 kg
